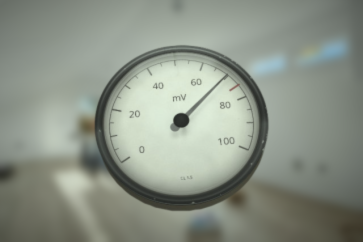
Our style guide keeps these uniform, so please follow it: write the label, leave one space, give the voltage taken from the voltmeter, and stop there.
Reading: 70 mV
